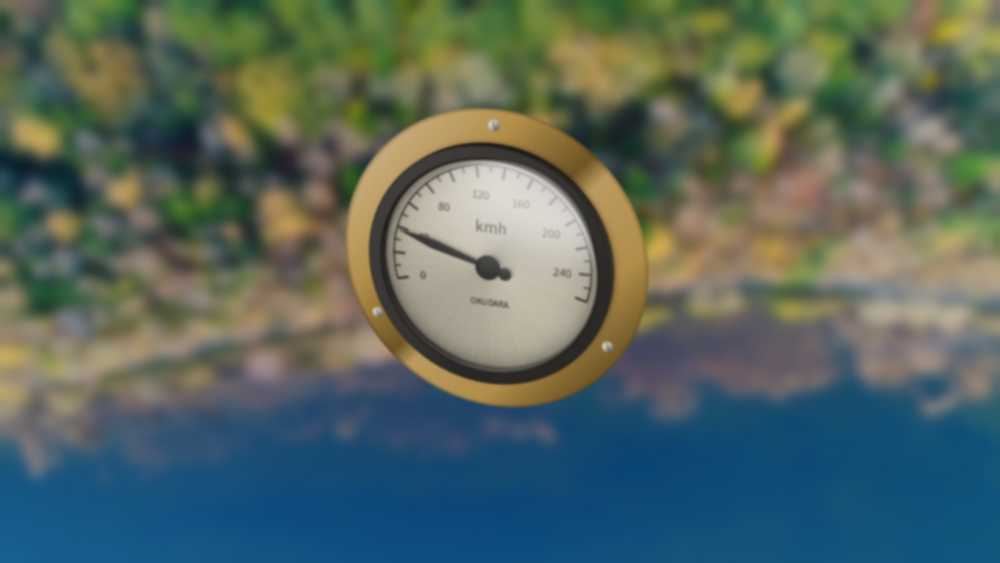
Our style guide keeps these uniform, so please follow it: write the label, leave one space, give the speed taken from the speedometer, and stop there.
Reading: 40 km/h
